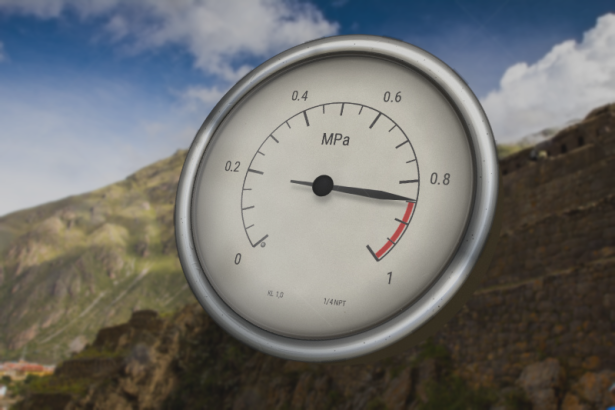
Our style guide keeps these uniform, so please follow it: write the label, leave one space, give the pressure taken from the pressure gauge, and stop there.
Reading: 0.85 MPa
